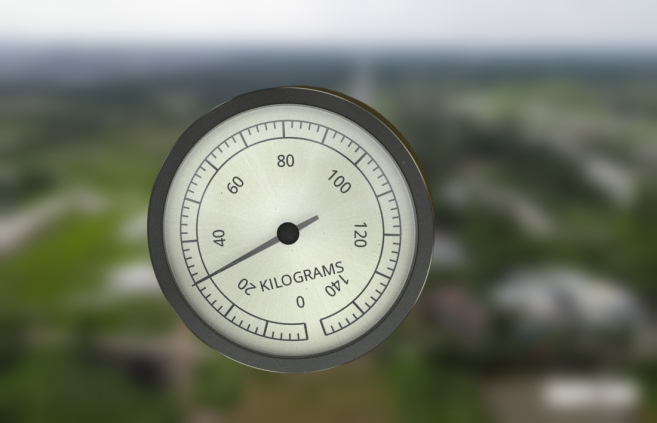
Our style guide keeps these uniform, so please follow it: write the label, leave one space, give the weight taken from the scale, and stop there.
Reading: 30 kg
